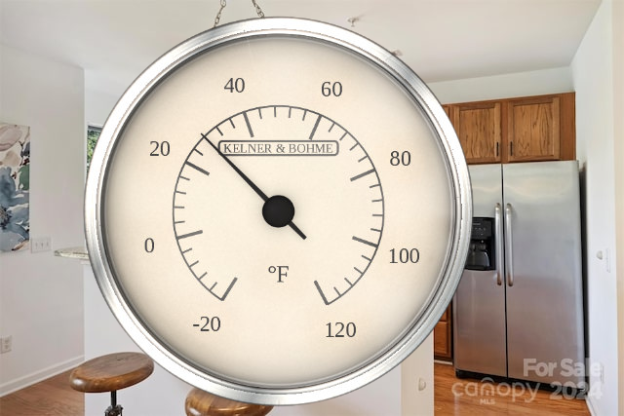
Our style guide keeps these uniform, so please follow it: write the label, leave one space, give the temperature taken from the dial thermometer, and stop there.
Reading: 28 °F
